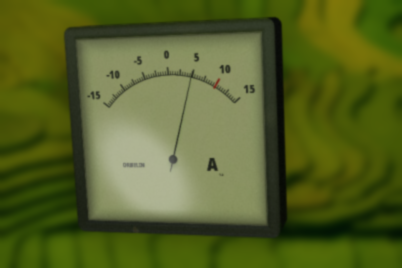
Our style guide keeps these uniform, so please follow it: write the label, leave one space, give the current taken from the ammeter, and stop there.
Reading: 5 A
